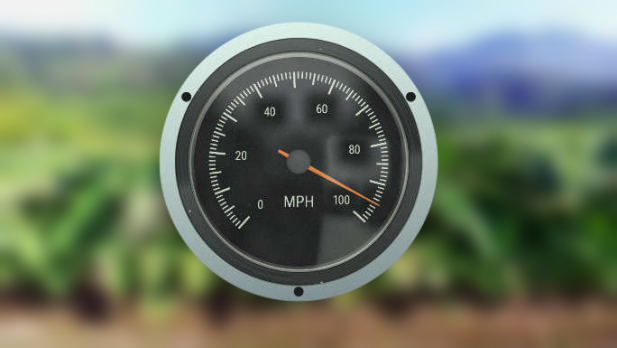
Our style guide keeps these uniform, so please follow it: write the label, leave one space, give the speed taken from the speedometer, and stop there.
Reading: 95 mph
